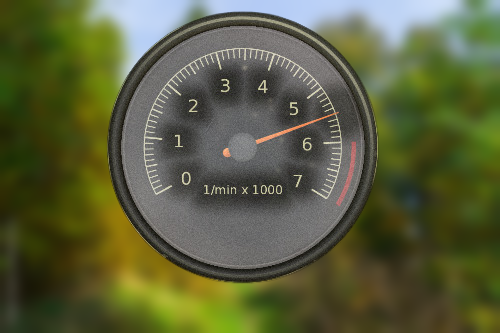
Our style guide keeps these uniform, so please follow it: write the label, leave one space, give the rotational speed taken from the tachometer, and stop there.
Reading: 5500 rpm
